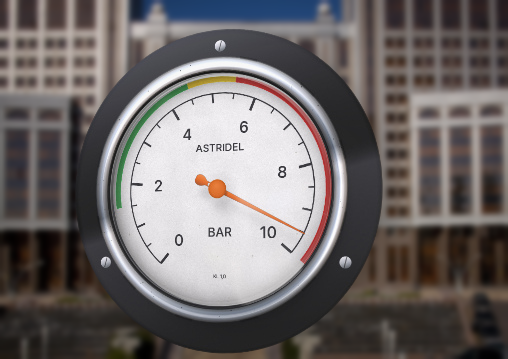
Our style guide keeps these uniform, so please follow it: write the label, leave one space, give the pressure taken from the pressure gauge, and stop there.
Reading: 9.5 bar
